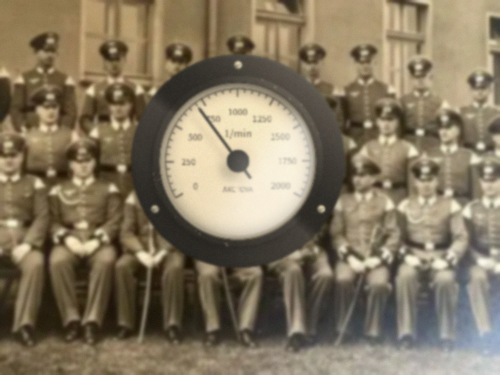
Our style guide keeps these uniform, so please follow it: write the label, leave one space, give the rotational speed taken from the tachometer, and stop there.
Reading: 700 rpm
